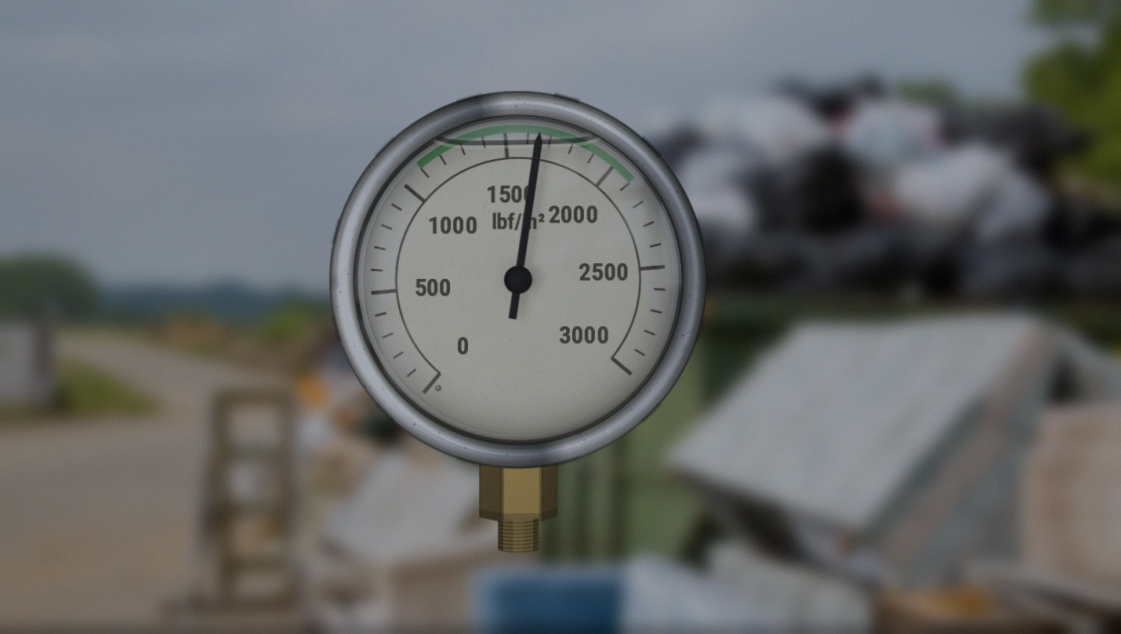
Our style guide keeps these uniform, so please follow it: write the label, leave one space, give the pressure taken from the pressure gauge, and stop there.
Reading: 1650 psi
